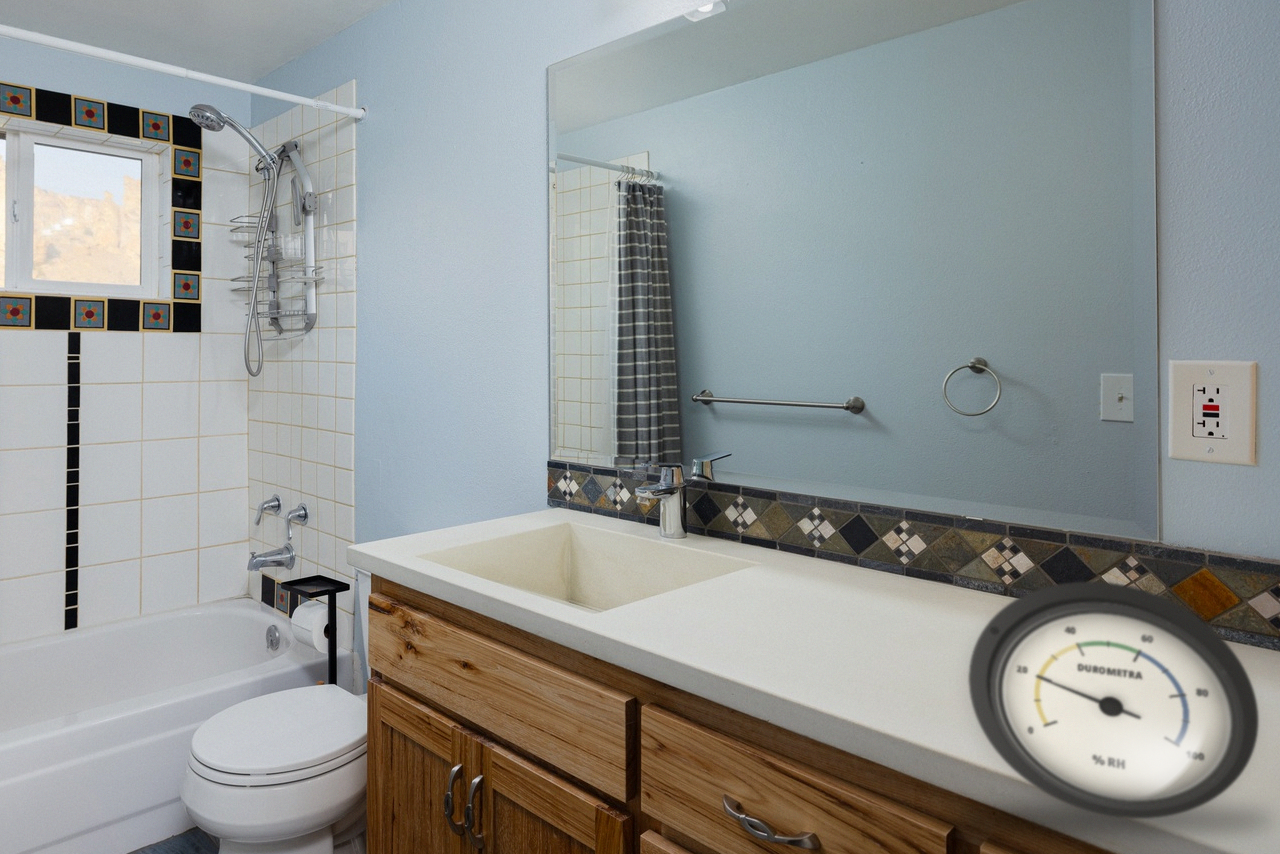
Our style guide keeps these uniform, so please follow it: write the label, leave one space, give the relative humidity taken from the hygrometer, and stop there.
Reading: 20 %
